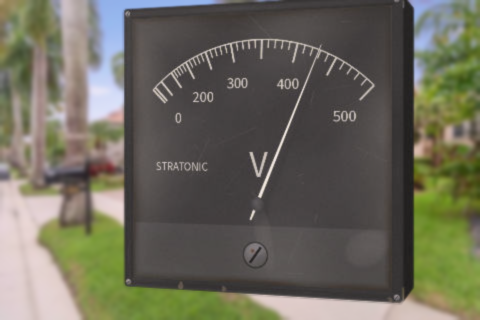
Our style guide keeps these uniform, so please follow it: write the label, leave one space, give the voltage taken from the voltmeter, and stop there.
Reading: 430 V
